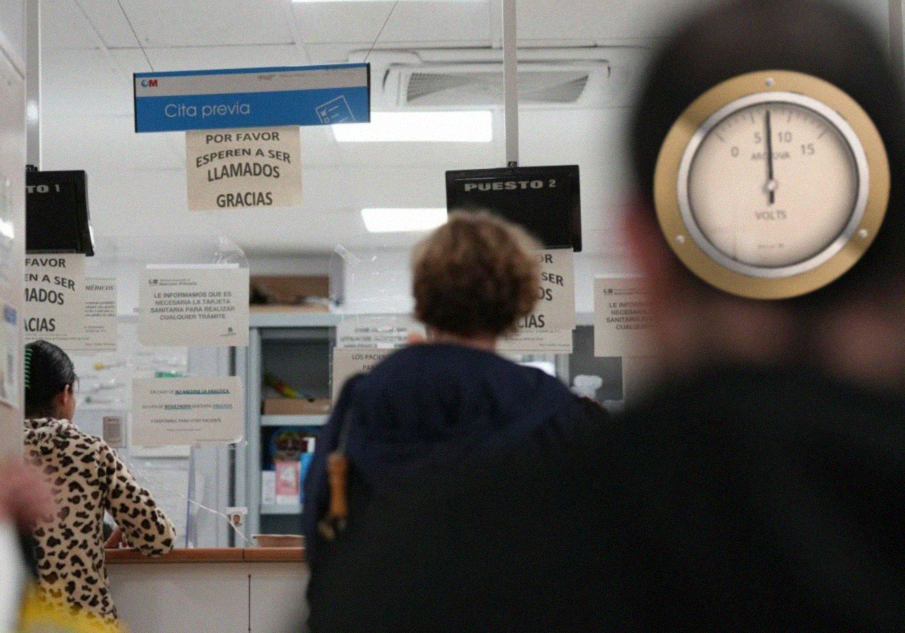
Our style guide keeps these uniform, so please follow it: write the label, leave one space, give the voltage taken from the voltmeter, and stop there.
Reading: 7 V
